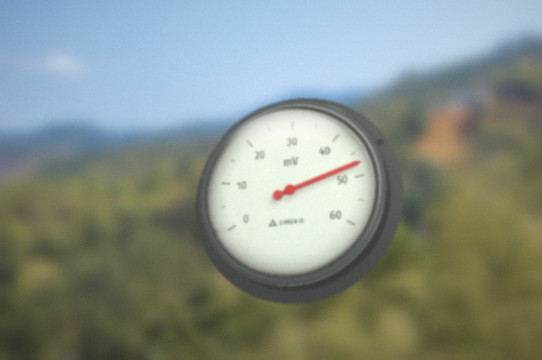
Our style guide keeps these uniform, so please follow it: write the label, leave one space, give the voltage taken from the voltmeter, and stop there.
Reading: 47.5 mV
